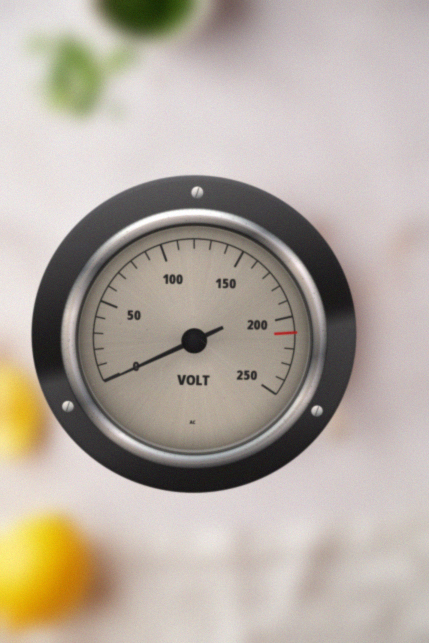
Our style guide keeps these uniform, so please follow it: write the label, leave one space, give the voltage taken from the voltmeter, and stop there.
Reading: 0 V
